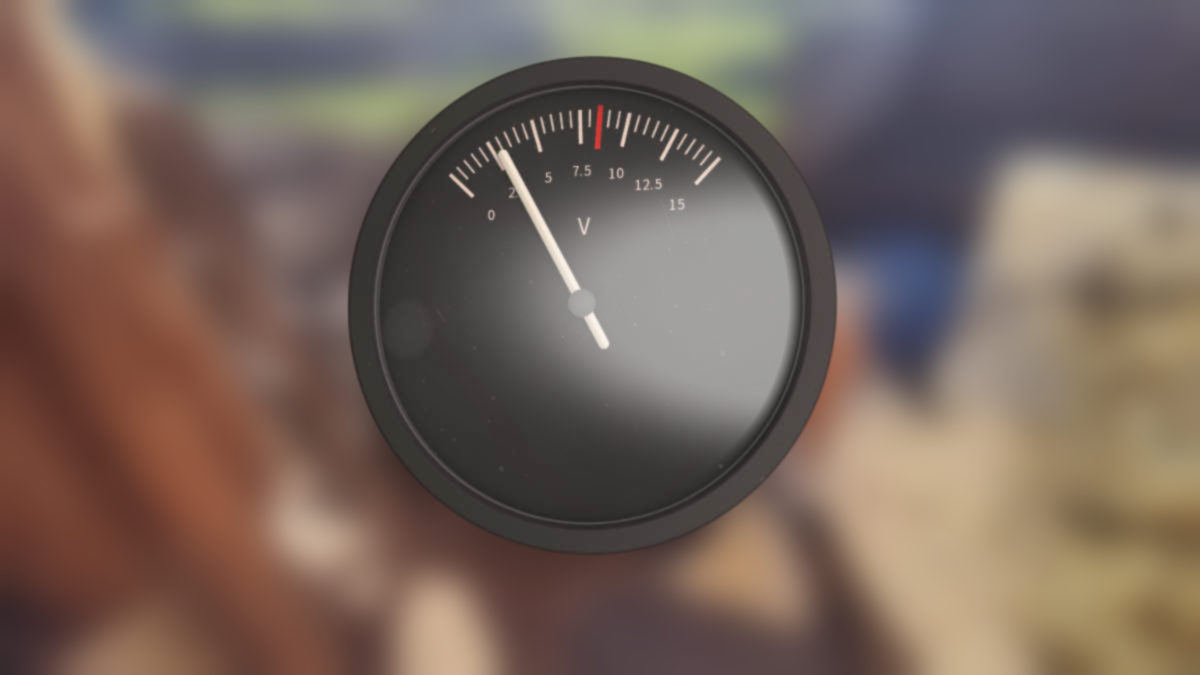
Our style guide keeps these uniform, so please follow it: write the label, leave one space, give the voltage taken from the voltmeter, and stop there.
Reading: 3 V
